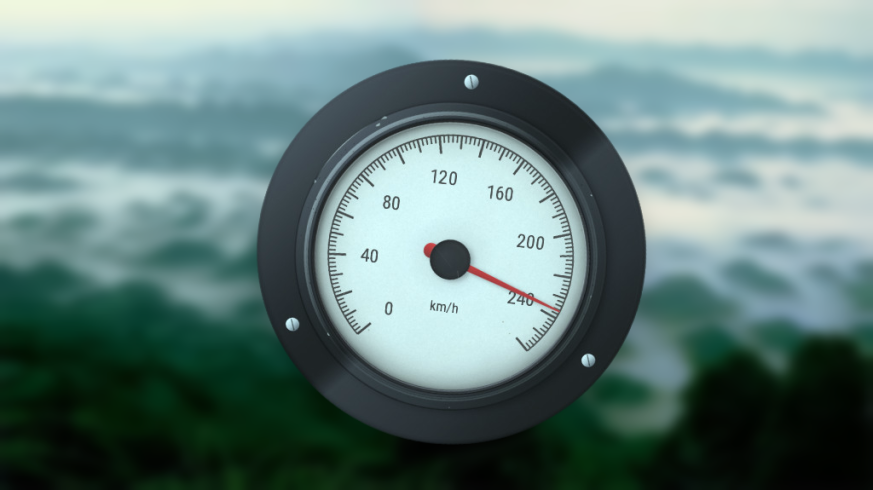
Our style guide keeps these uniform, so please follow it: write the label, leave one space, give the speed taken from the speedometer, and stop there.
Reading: 236 km/h
